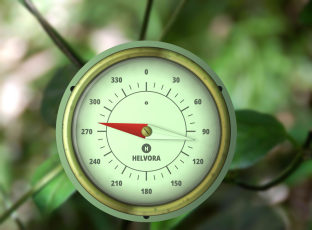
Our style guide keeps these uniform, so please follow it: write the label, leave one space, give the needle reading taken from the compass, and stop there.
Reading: 280 °
